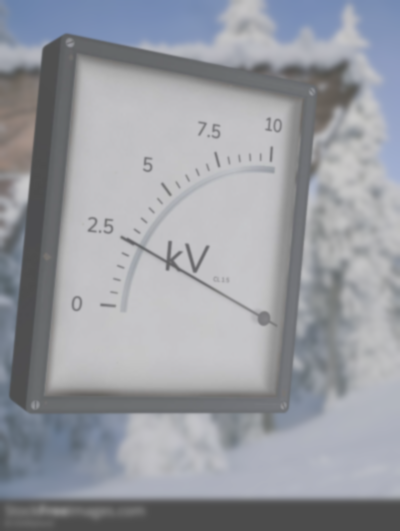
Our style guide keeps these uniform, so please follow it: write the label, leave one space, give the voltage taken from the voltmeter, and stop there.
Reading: 2.5 kV
